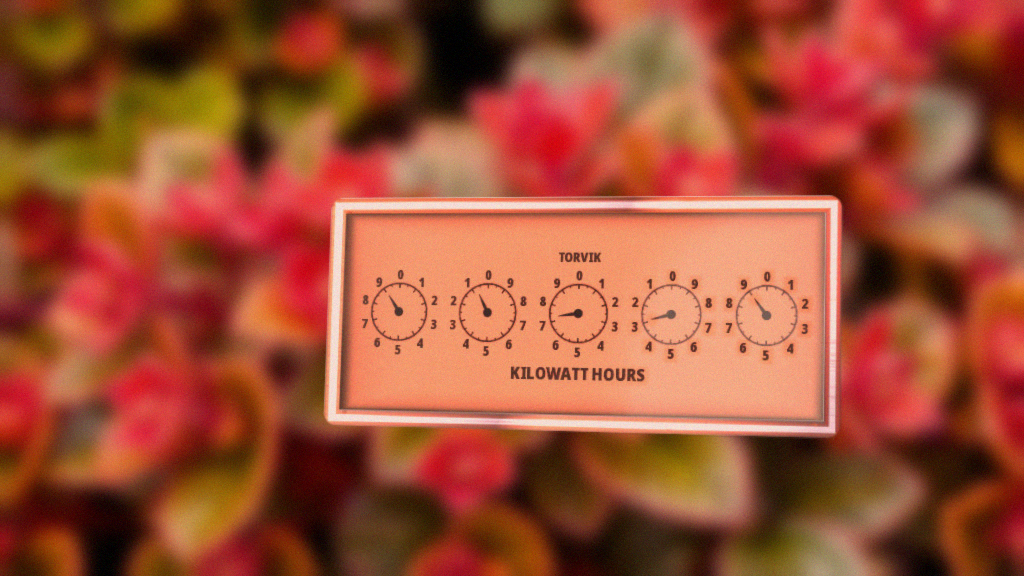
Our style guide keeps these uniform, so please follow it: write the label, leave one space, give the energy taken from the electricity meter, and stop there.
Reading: 90729 kWh
